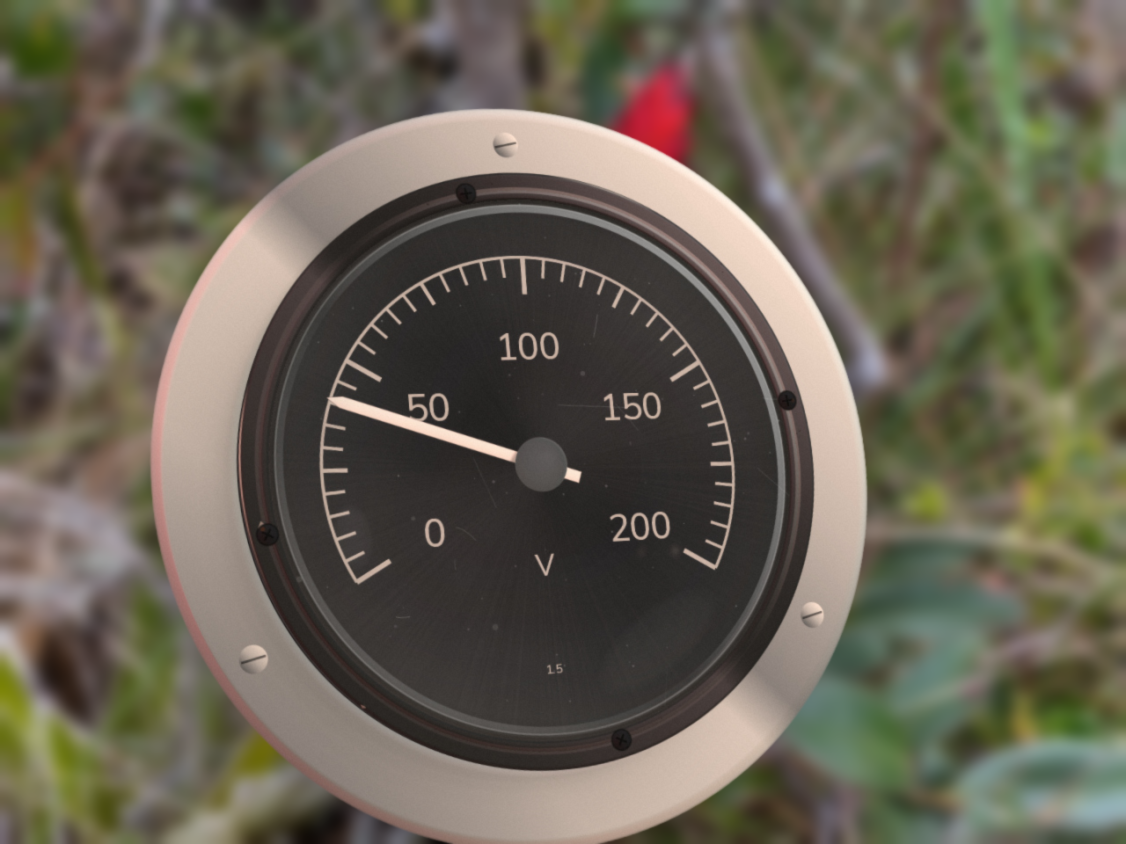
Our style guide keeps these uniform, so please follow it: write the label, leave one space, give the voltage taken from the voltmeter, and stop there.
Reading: 40 V
